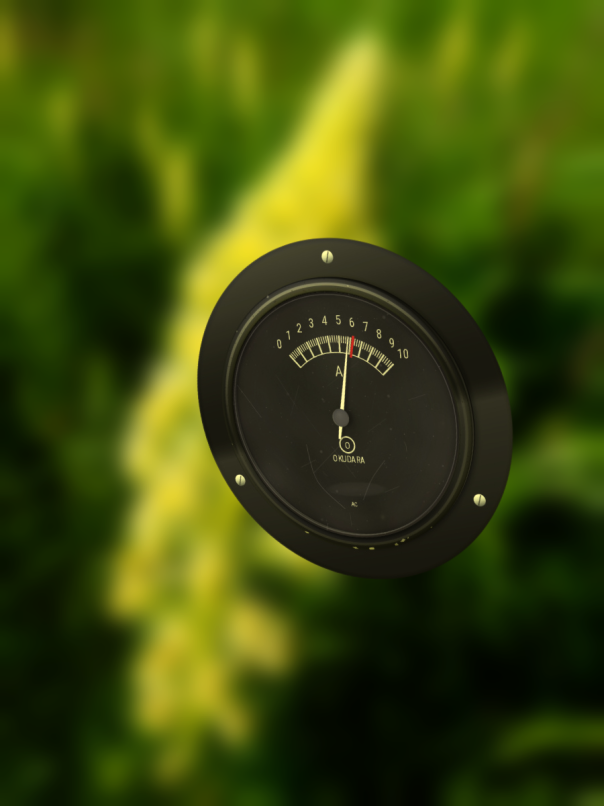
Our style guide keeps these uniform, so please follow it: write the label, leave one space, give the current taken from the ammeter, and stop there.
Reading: 6 A
